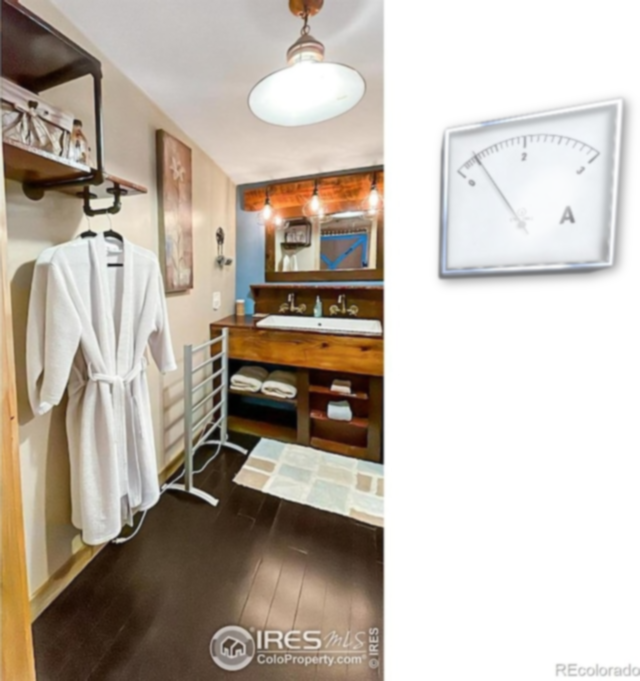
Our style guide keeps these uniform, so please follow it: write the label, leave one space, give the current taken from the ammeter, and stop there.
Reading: 1 A
